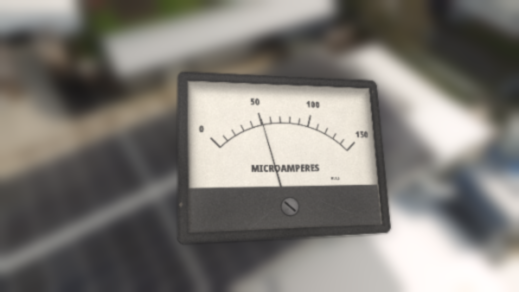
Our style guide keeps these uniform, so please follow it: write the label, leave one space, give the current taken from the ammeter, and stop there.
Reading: 50 µA
